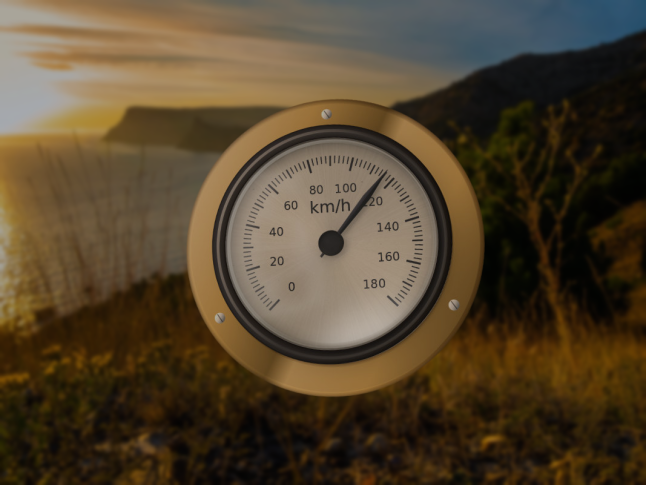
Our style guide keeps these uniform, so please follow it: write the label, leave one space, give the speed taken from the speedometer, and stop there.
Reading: 116 km/h
